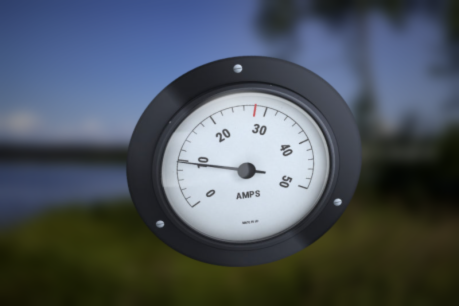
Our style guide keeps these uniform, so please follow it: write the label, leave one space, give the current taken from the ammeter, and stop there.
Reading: 10 A
